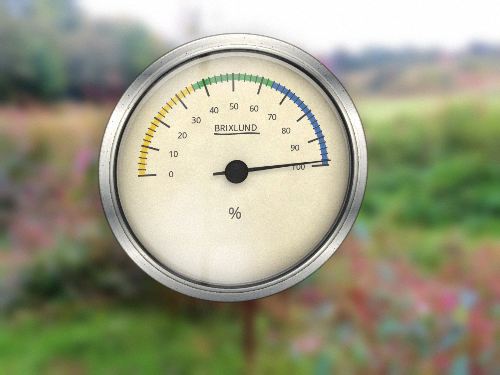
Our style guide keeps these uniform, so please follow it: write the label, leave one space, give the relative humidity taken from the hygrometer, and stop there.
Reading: 98 %
